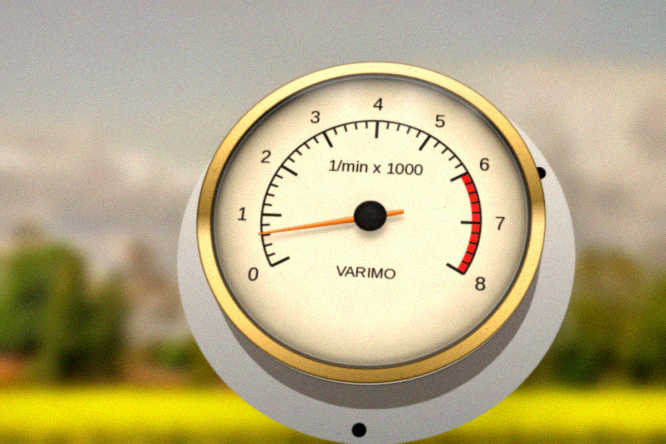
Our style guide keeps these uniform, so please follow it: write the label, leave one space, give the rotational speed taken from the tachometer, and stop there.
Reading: 600 rpm
